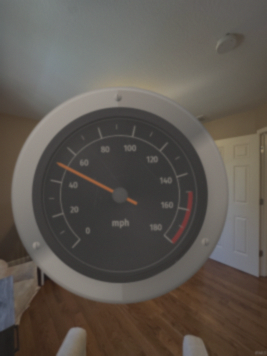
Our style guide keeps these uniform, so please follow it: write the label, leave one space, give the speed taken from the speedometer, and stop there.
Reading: 50 mph
